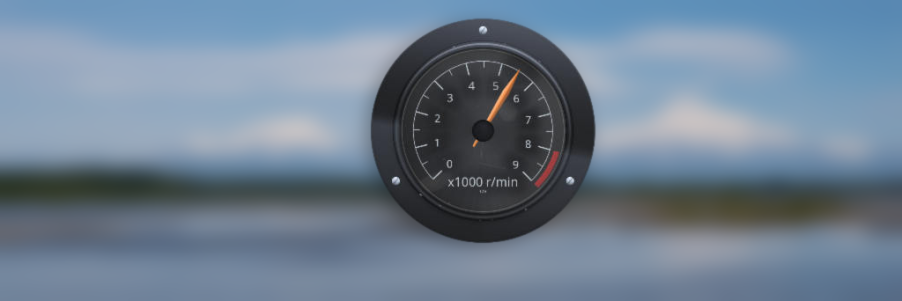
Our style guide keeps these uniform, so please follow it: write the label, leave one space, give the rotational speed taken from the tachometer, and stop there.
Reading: 5500 rpm
